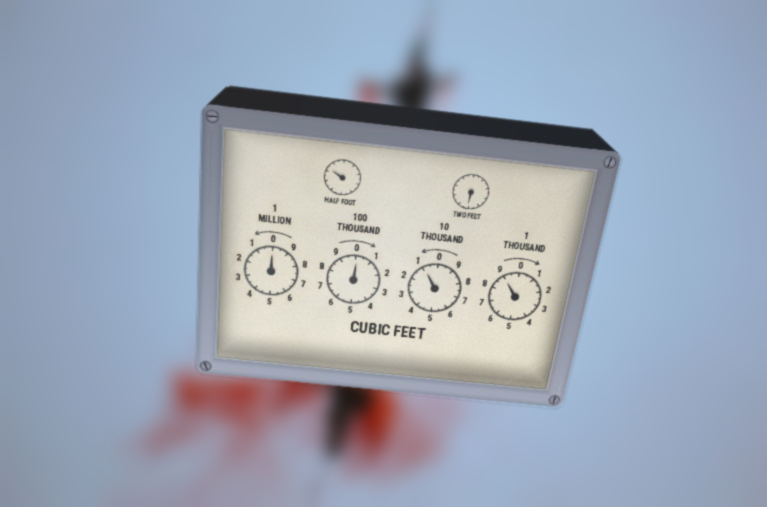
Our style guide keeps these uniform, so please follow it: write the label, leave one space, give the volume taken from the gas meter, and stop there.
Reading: 900 ft³
